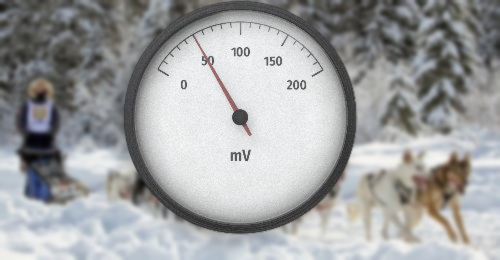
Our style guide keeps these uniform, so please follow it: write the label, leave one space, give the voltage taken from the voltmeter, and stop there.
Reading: 50 mV
